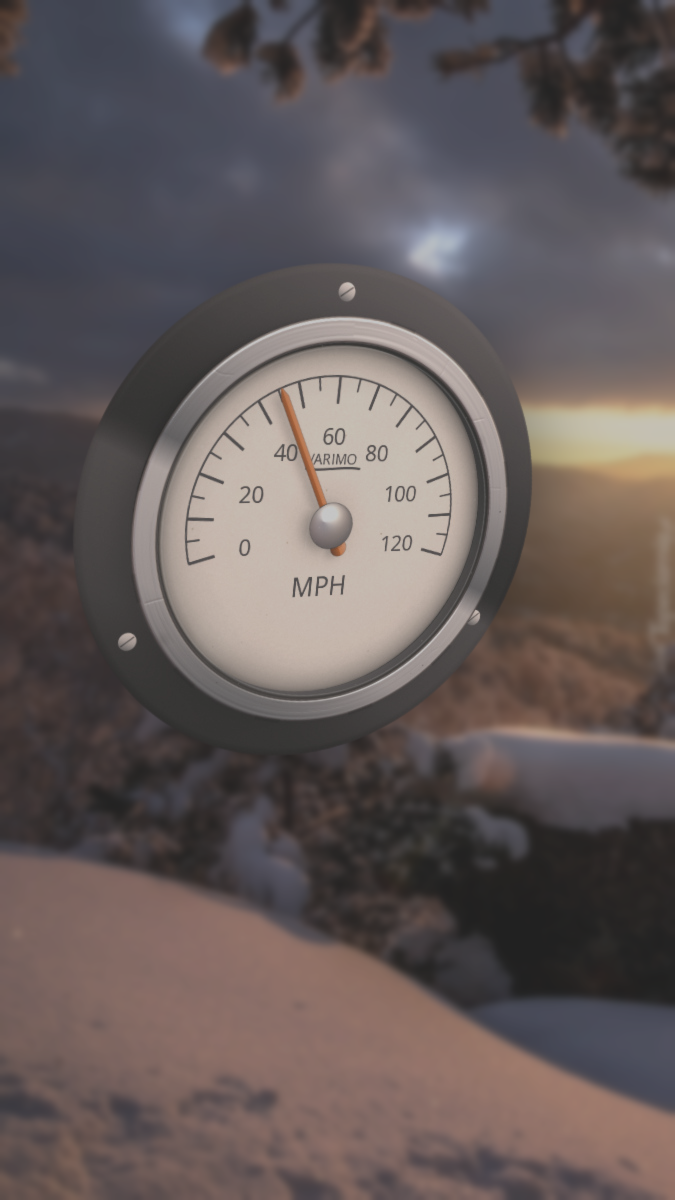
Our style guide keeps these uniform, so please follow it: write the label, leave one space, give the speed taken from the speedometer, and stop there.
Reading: 45 mph
